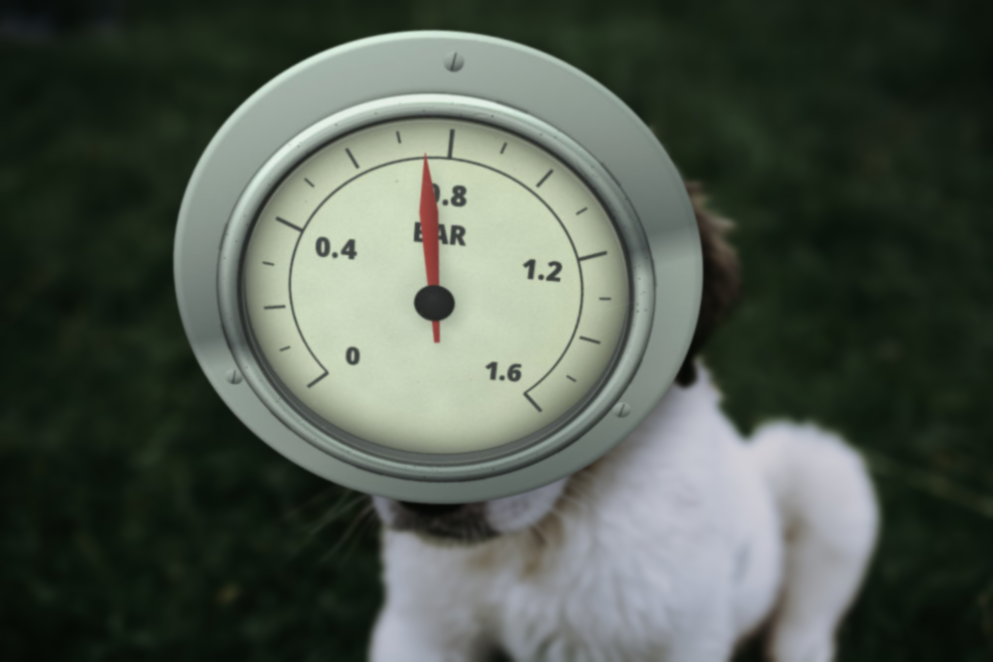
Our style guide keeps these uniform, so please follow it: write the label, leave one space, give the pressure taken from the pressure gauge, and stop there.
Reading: 0.75 bar
